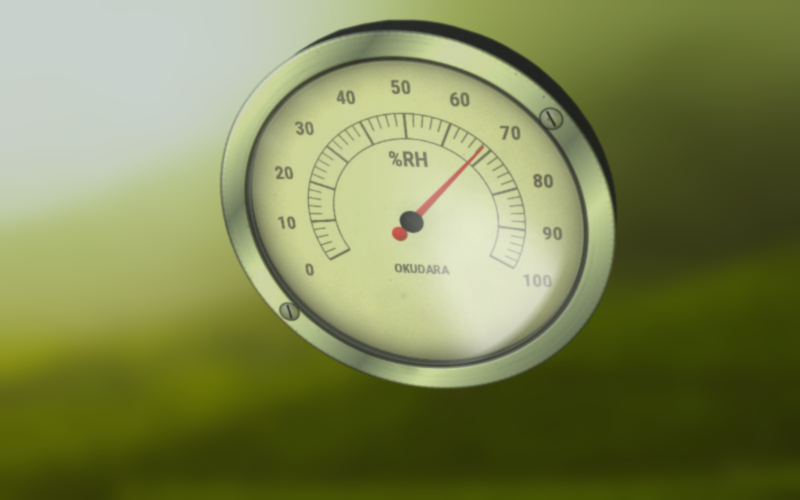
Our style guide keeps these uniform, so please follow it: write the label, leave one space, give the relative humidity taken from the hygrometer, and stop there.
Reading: 68 %
